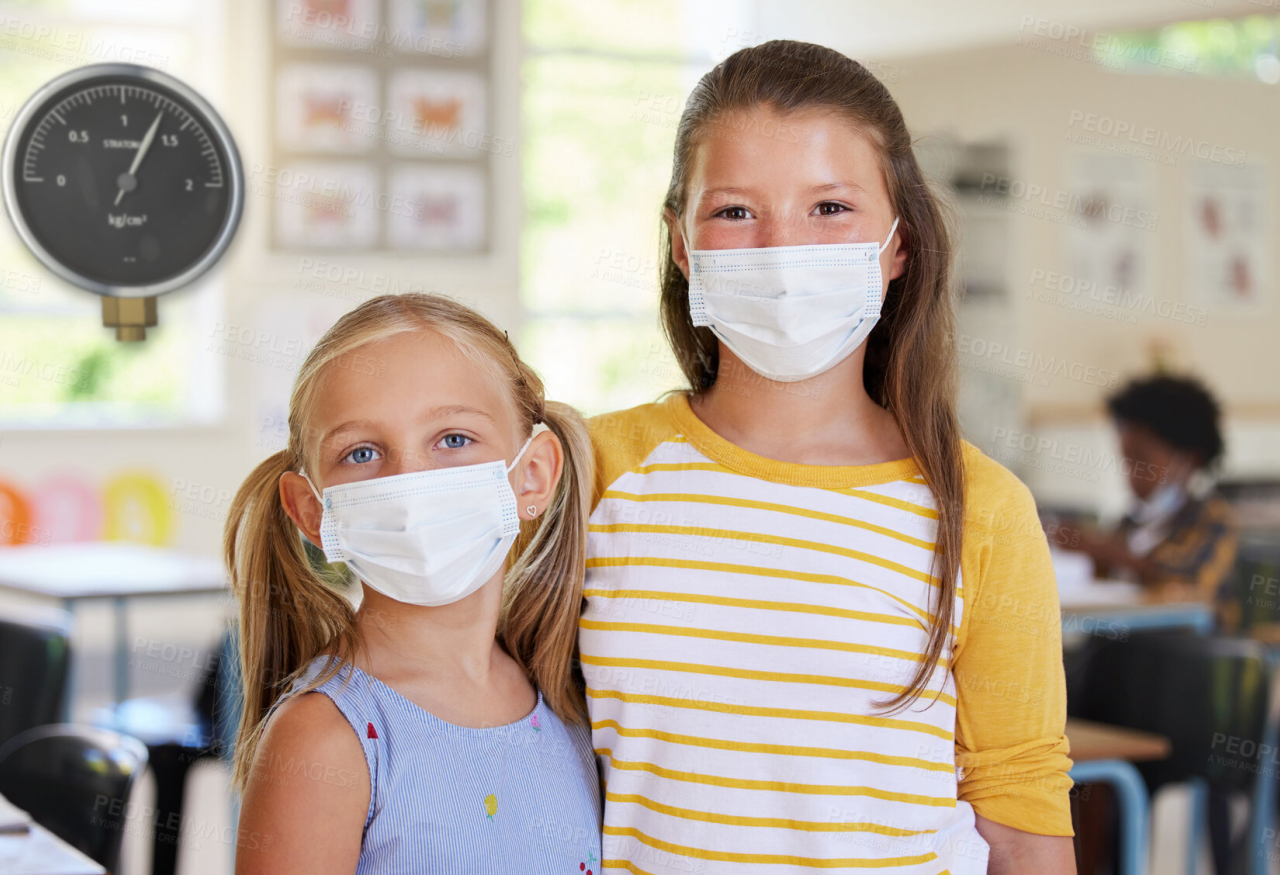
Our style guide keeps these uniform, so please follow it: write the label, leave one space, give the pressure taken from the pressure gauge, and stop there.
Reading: 1.3 kg/cm²
